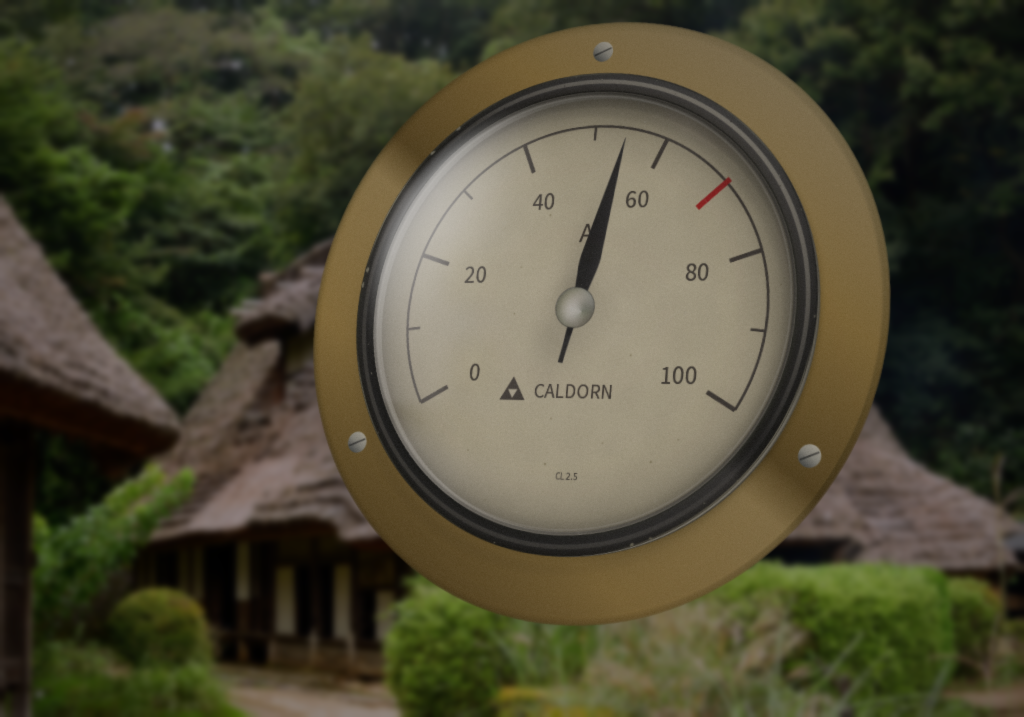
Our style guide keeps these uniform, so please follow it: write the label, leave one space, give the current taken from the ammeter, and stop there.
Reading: 55 A
